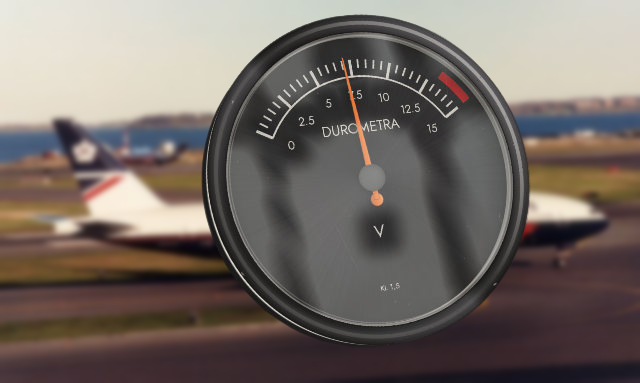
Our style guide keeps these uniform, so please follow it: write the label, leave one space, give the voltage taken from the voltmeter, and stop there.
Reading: 7 V
